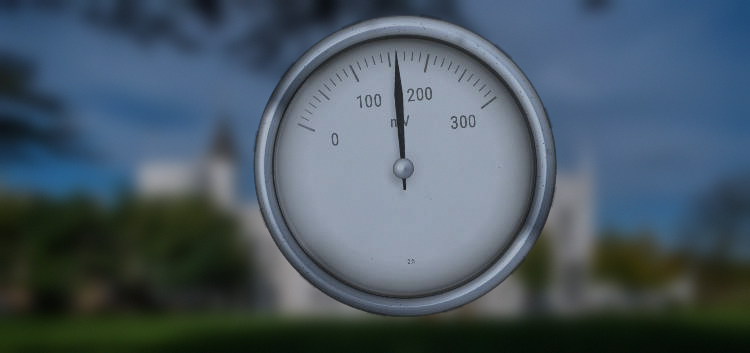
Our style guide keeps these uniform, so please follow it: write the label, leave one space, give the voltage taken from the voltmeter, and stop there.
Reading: 160 mV
